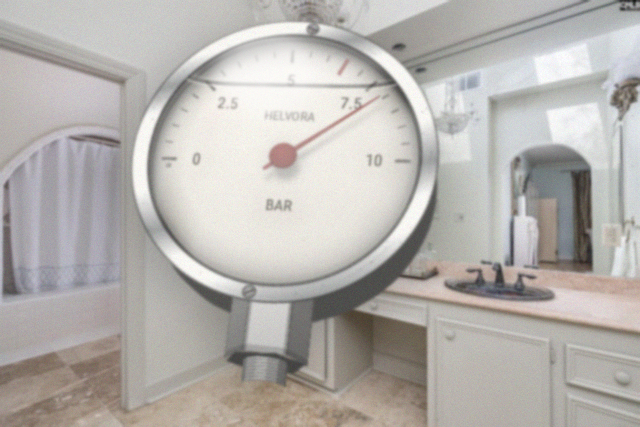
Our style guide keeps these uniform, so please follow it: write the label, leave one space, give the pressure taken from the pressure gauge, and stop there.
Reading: 8 bar
